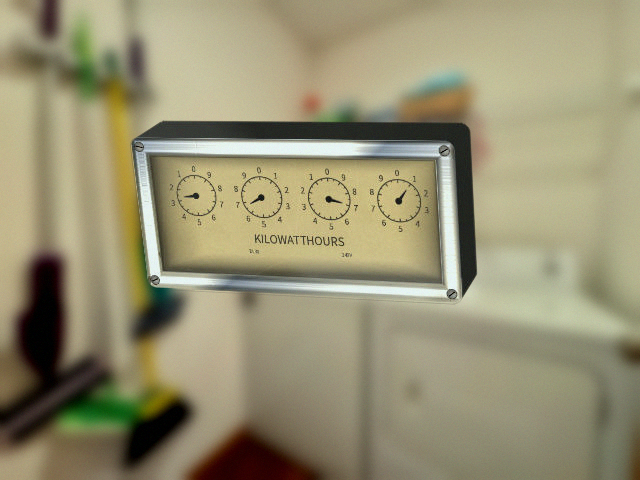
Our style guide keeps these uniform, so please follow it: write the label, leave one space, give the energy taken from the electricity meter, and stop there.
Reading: 2671 kWh
